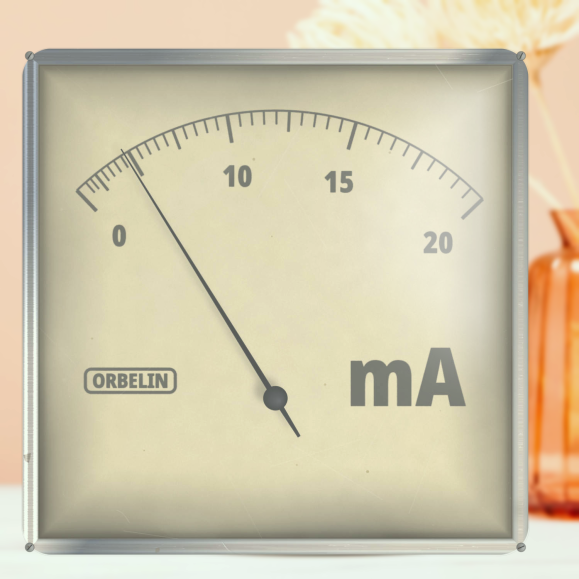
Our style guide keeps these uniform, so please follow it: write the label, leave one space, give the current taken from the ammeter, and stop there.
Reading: 4.75 mA
